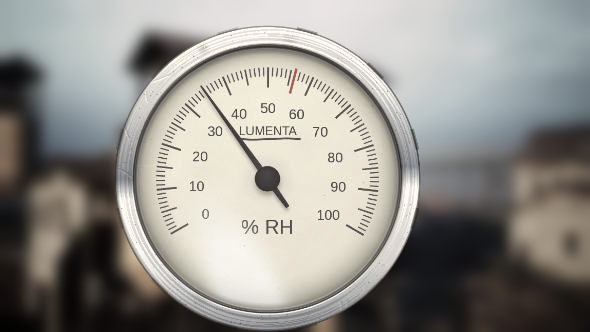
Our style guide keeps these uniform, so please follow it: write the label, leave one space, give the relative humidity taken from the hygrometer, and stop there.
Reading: 35 %
